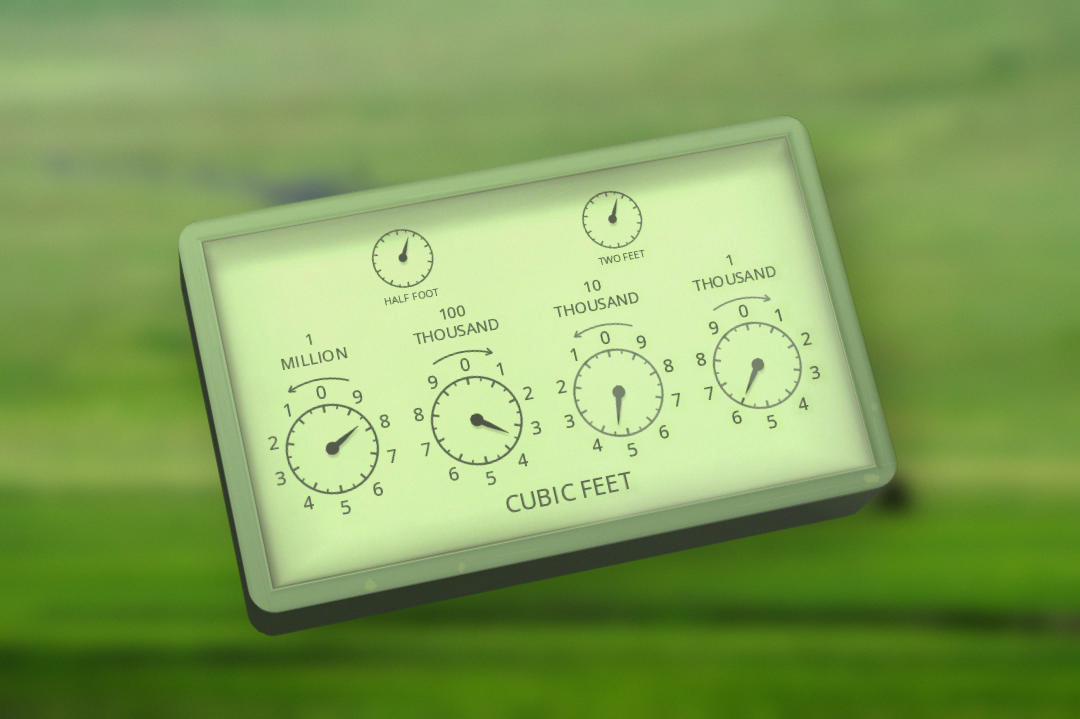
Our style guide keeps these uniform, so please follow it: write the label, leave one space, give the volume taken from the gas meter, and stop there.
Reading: 834600 ft³
